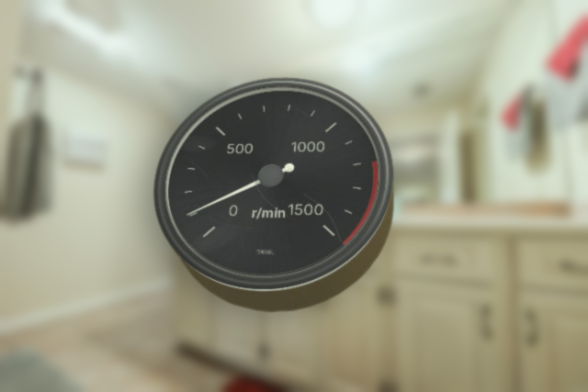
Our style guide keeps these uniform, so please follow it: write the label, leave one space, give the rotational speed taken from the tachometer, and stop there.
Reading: 100 rpm
